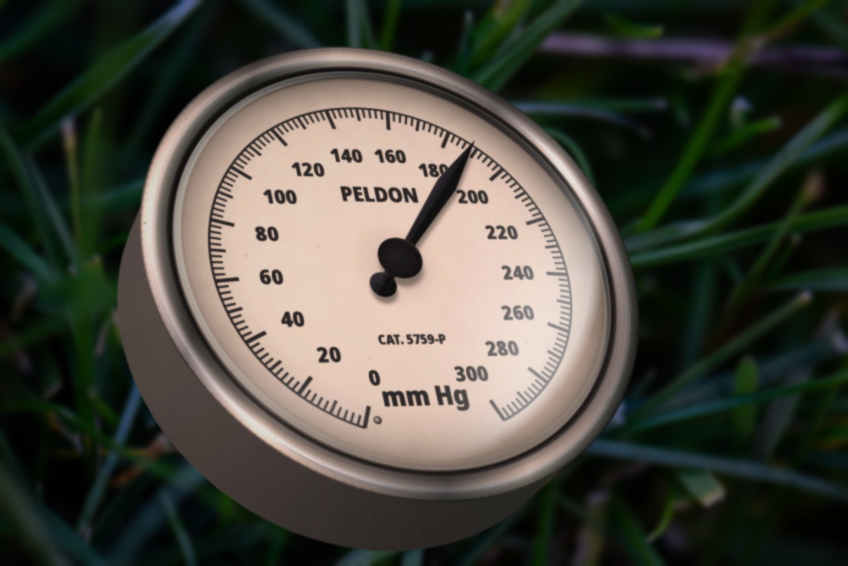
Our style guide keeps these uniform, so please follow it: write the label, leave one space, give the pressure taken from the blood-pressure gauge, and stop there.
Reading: 188 mmHg
